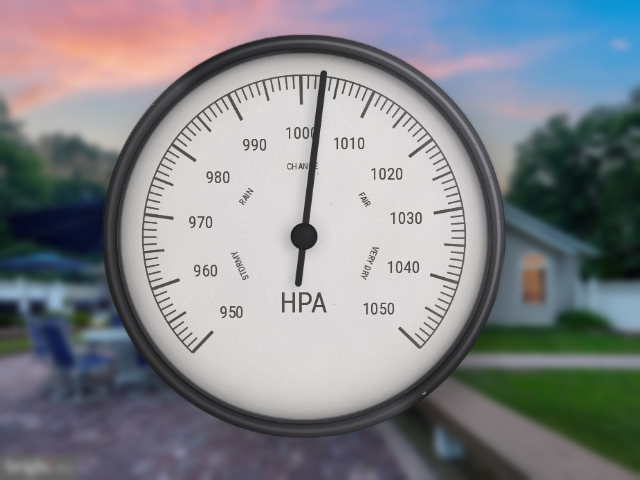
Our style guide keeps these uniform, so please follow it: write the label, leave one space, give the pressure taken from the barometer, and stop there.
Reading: 1003 hPa
